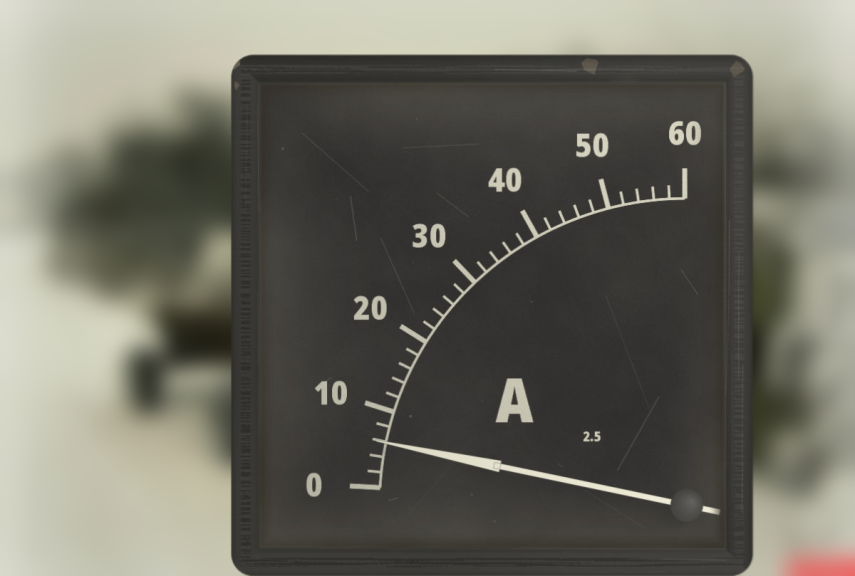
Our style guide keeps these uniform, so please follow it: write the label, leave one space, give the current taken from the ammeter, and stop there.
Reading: 6 A
